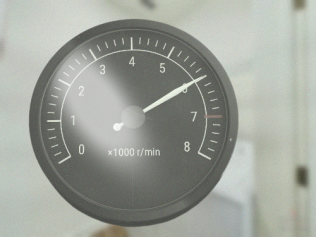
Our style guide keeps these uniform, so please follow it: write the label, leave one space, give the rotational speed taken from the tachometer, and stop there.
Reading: 6000 rpm
